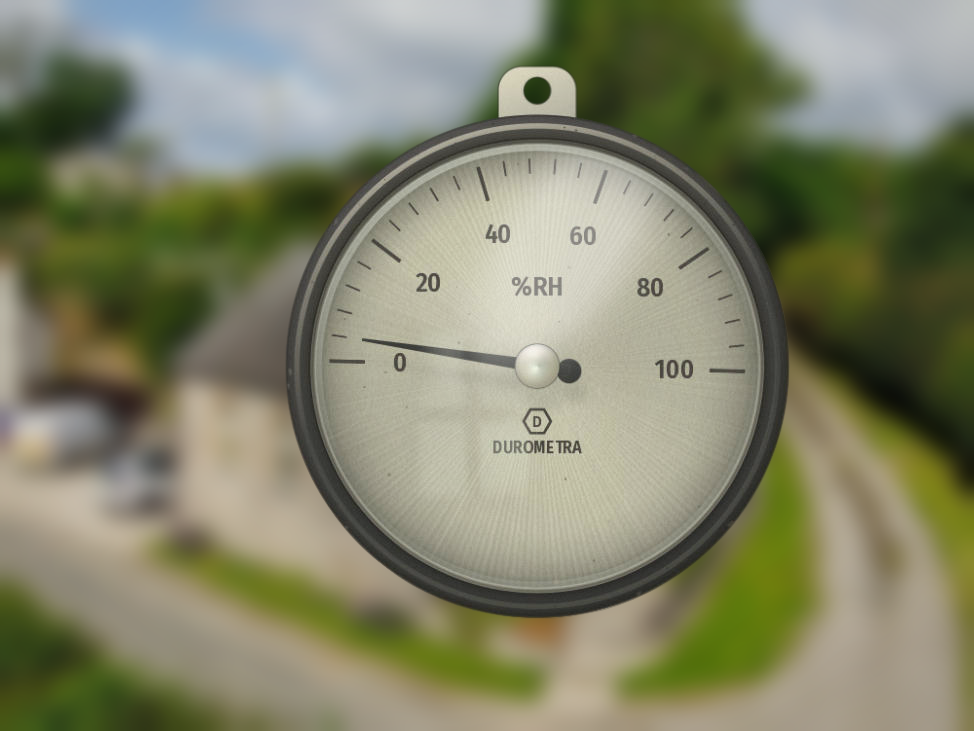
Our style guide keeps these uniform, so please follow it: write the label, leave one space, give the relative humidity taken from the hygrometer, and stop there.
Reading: 4 %
